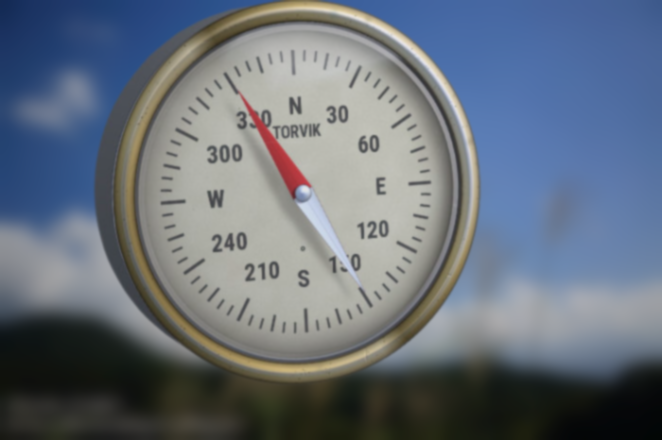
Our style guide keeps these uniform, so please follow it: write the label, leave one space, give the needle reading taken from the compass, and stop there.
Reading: 330 °
